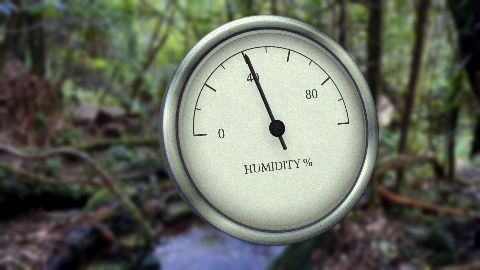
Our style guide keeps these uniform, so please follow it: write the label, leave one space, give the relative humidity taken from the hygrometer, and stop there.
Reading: 40 %
